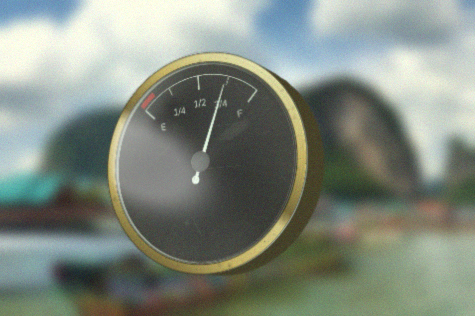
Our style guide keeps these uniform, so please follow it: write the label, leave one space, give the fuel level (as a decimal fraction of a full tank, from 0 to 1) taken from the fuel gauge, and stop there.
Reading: 0.75
